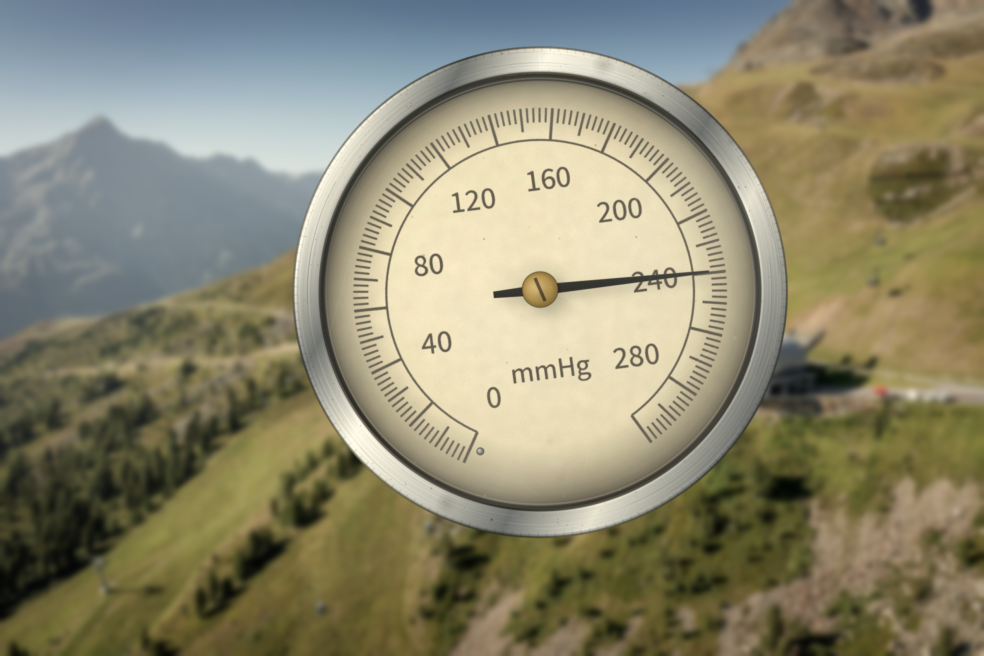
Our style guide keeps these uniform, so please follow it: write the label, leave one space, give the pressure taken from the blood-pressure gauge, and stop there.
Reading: 240 mmHg
